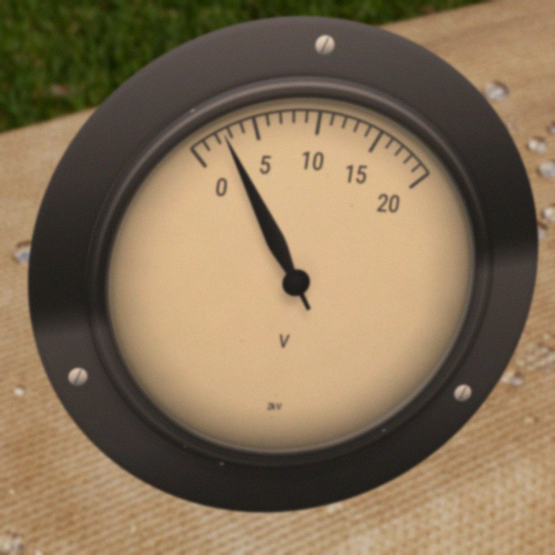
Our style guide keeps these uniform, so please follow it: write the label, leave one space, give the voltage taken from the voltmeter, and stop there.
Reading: 2.5 V
